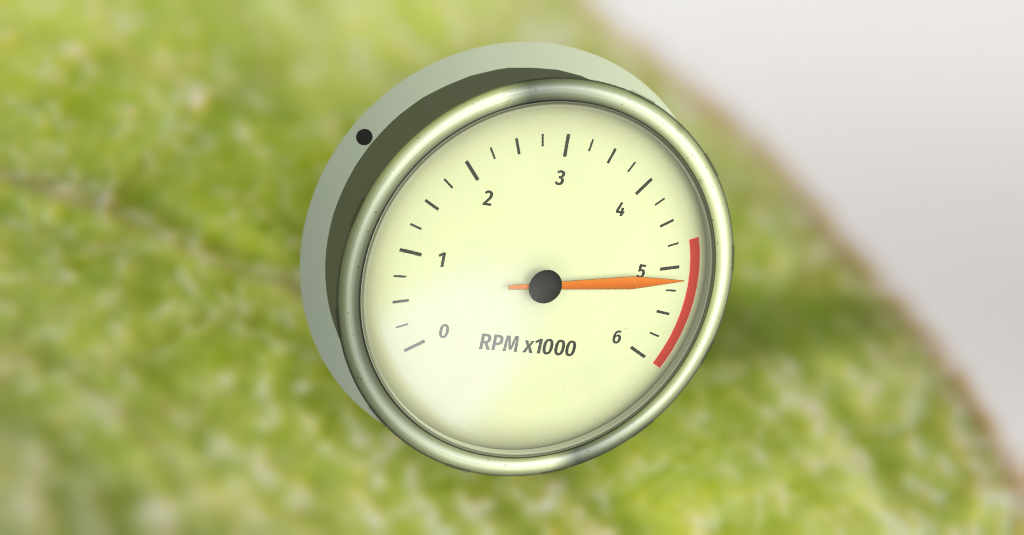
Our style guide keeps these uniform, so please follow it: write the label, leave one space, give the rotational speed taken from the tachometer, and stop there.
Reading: 5125 rpm
